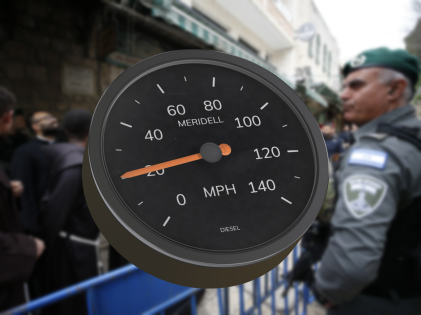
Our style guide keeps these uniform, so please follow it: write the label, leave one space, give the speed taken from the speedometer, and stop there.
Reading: 20 mph
